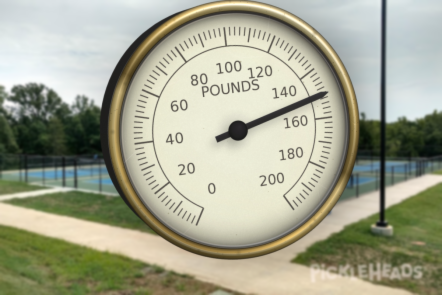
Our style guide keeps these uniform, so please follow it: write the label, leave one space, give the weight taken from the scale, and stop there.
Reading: 150 lb
